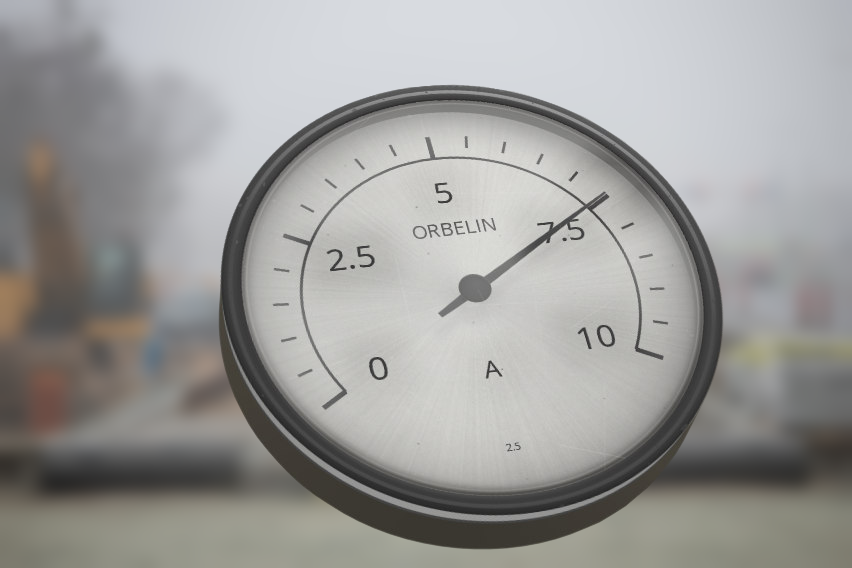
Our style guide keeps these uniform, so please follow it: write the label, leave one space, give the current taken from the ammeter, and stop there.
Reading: 7.5 A
